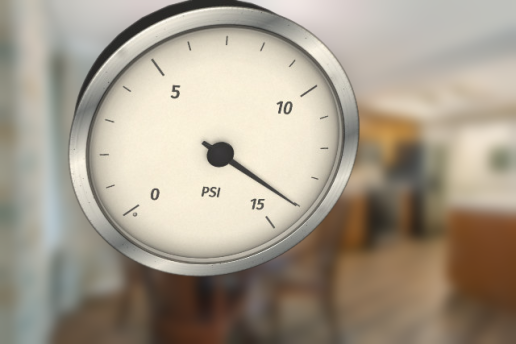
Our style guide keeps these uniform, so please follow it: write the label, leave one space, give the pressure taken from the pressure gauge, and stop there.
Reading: 14 psi
